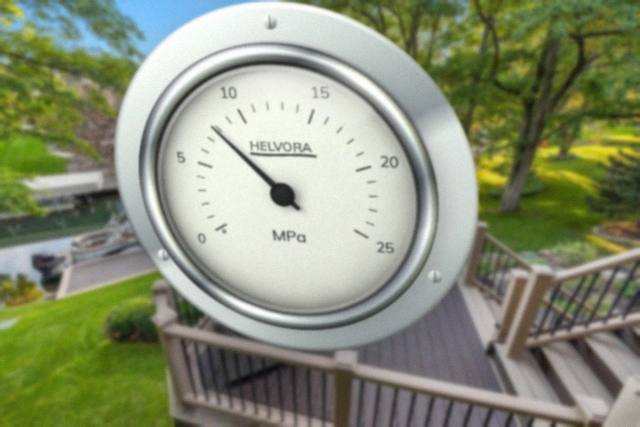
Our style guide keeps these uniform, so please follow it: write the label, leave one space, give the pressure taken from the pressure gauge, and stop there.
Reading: 8 MPa
